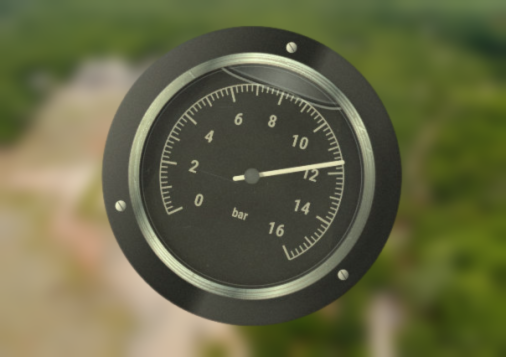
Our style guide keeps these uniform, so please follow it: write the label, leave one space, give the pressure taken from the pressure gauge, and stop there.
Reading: 11.6 bar
